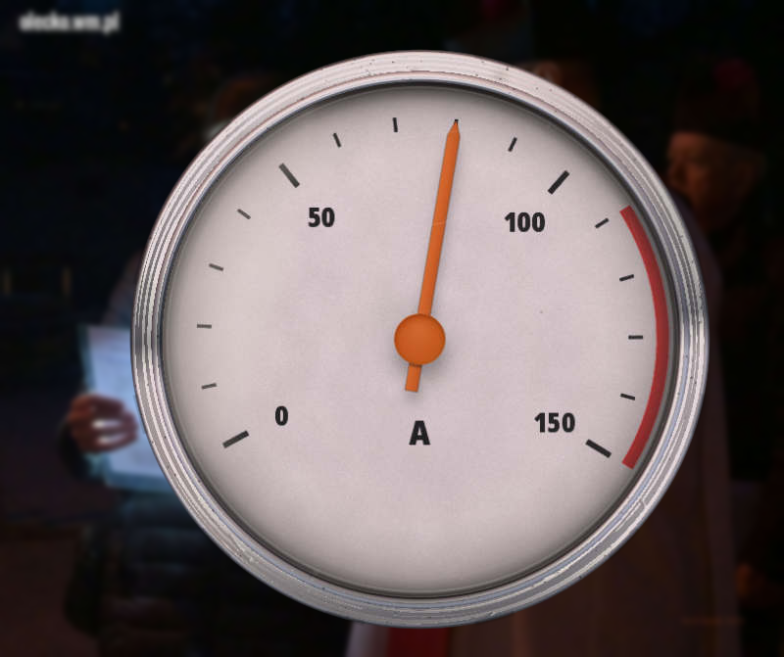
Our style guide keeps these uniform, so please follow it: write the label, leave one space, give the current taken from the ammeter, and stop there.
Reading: 80 A
